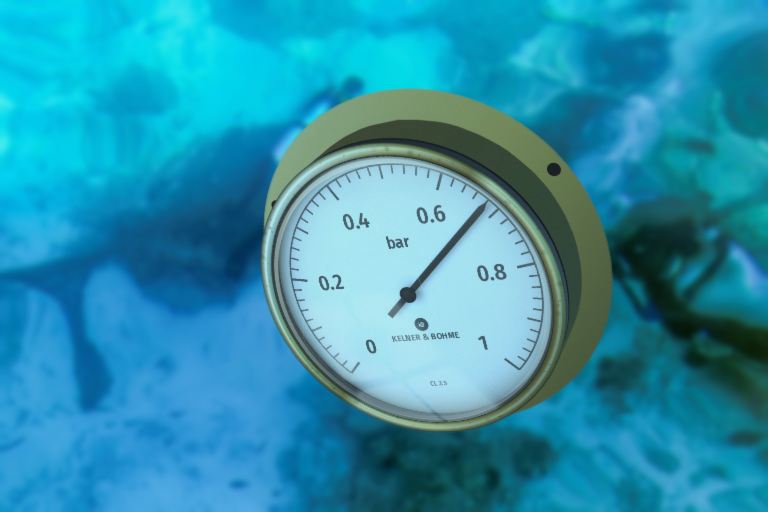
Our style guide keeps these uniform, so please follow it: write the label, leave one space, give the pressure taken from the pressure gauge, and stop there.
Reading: 0.68 bar
